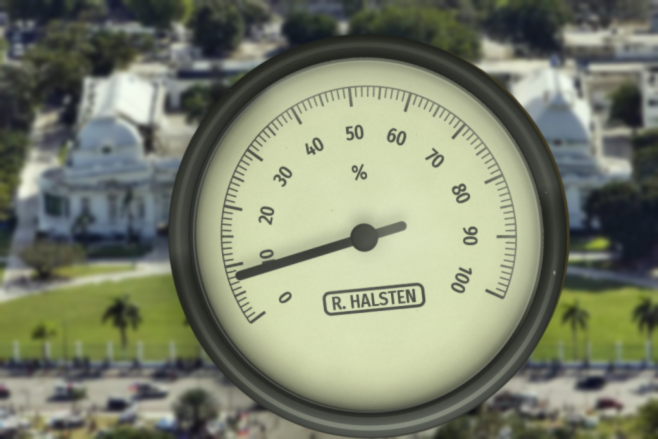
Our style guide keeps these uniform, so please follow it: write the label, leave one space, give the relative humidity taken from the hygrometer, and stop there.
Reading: 8 %
